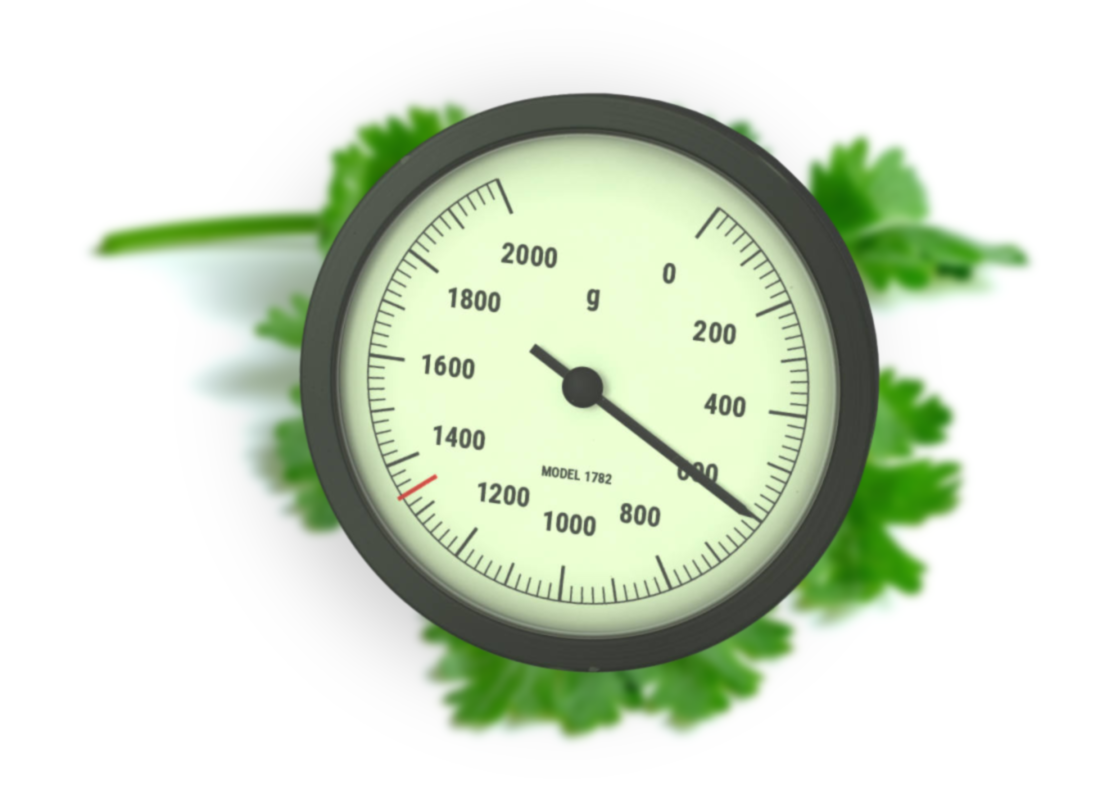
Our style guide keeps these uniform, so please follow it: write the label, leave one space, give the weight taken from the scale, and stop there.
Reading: 600 g
